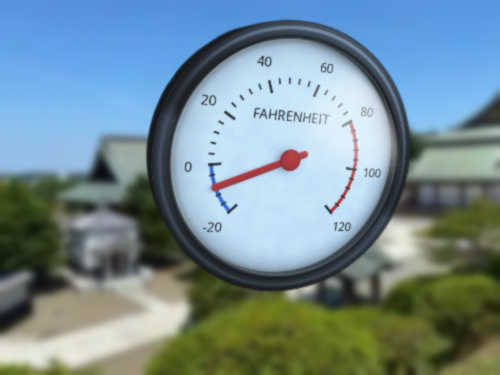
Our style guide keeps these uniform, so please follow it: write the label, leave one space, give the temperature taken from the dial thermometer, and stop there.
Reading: -8 °F
